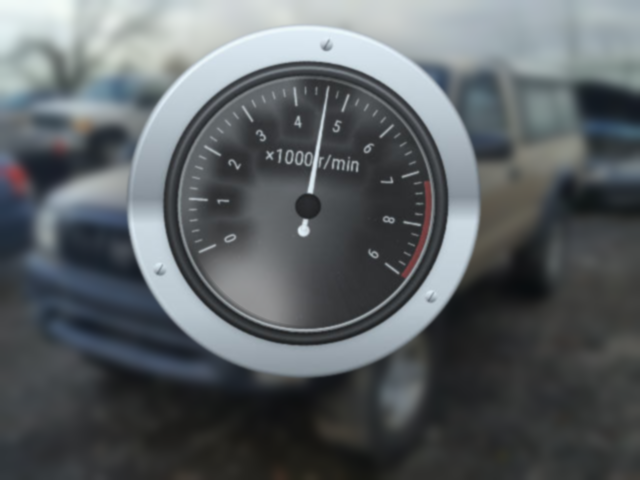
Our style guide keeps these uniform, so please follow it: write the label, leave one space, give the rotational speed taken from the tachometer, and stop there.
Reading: 4600 rpm
